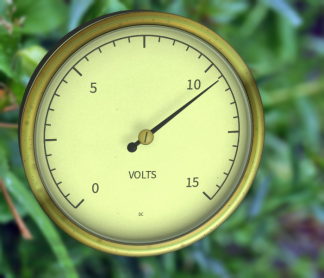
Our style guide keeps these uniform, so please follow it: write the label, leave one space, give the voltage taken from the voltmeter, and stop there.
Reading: 10.5 V
